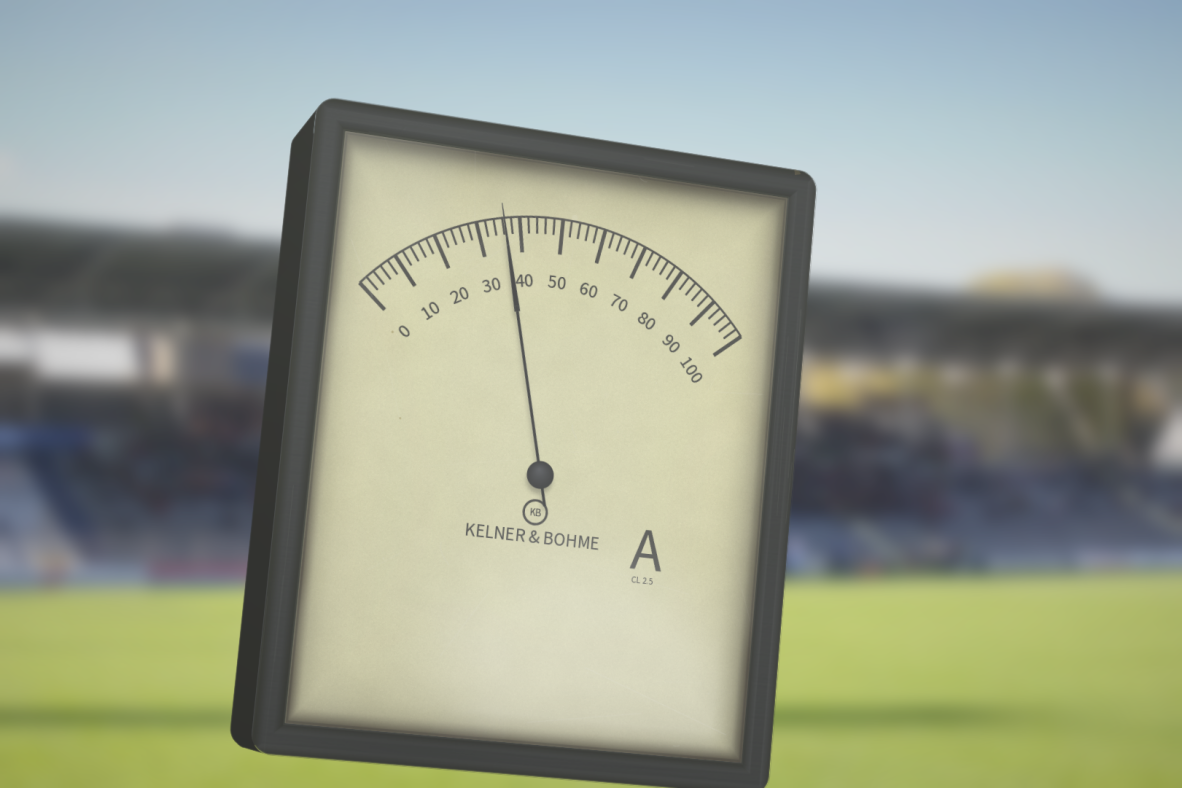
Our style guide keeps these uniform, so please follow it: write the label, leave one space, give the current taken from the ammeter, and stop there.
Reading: 36 A
